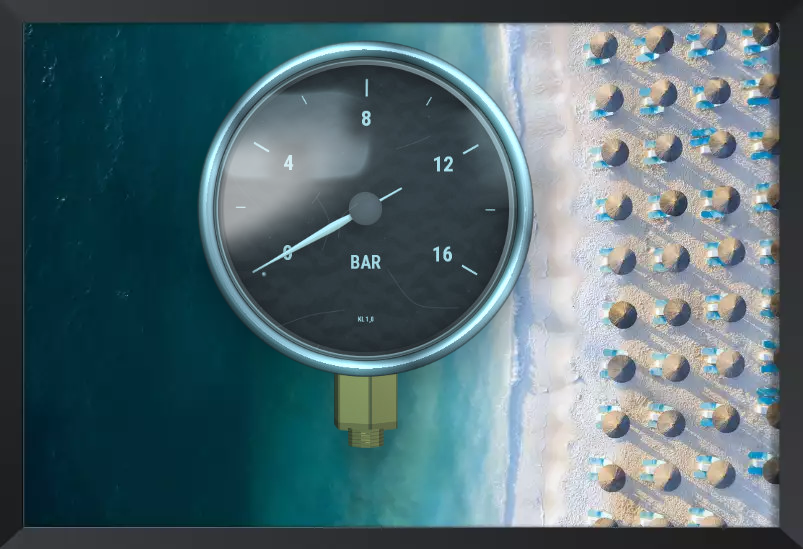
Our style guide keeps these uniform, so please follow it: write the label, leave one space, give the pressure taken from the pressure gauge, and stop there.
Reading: 0 bar
